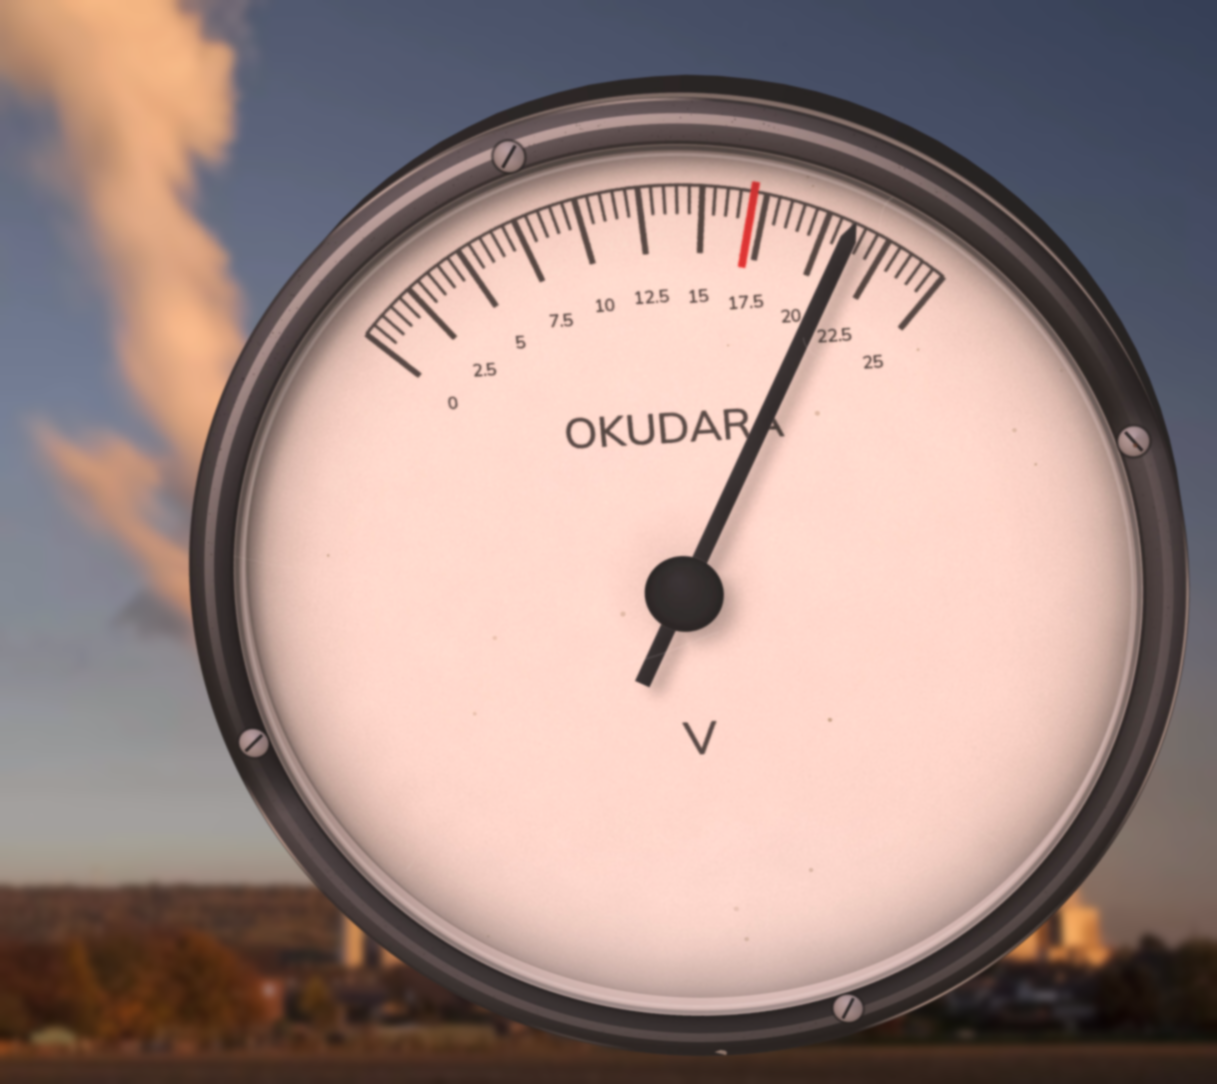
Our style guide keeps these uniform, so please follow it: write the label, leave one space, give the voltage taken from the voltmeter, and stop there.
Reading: 21 V
